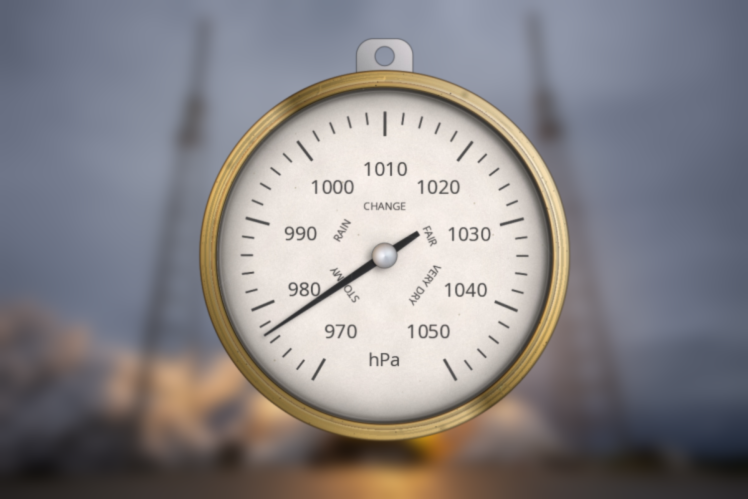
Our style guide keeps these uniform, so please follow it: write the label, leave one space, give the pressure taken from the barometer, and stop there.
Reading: 977 hPa
